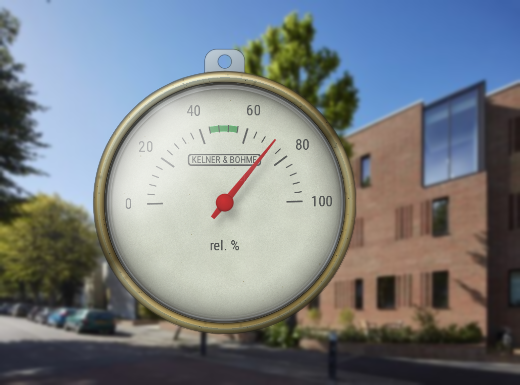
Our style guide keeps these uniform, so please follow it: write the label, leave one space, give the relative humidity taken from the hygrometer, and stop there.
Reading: 72 %
